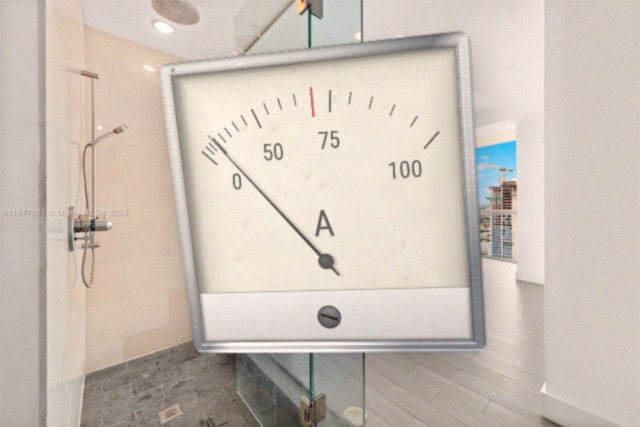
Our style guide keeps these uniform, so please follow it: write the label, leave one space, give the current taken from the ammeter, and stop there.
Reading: 25 A
